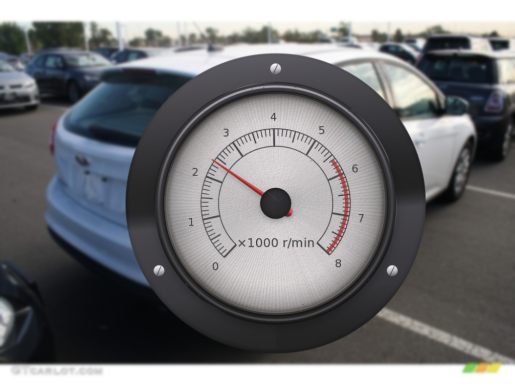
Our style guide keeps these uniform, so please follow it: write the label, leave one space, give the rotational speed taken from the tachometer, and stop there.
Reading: 2400 rpm
